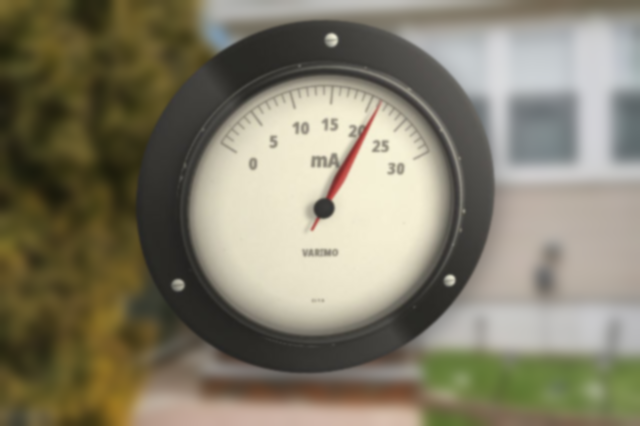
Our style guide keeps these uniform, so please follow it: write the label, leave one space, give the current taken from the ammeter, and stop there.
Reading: 21 mA
